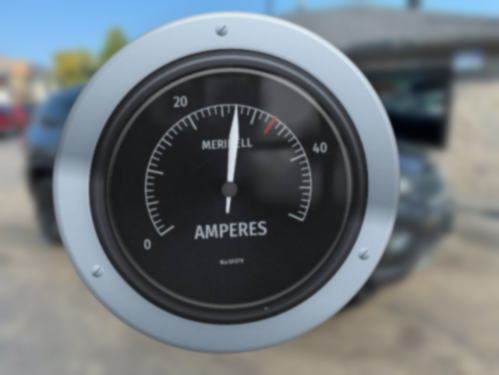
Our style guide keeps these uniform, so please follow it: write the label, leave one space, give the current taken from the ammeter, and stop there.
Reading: 27 A
